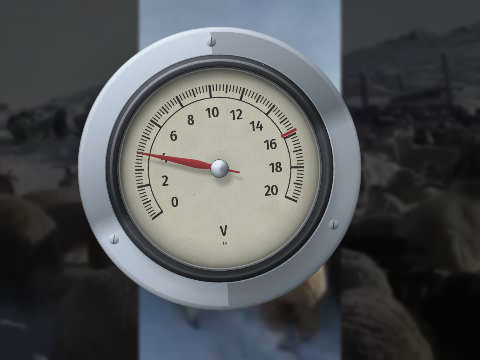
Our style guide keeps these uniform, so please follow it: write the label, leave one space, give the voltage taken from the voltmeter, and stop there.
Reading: 4 V
